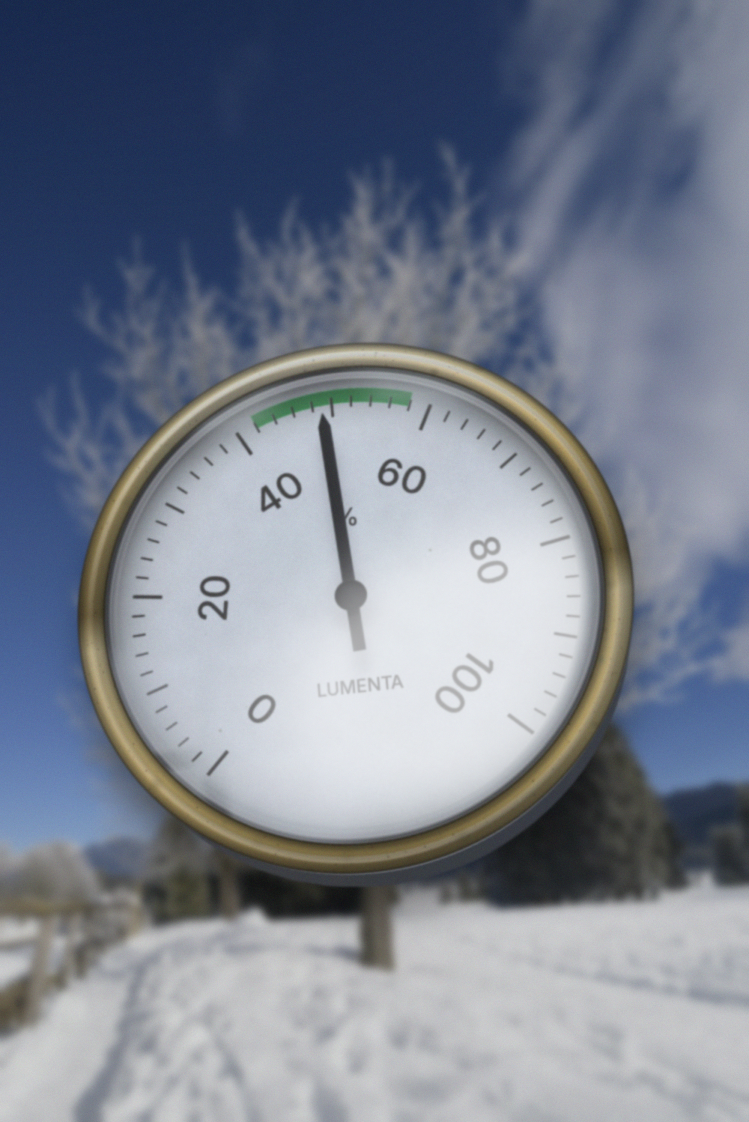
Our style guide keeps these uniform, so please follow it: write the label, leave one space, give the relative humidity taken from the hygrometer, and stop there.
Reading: 49 %
